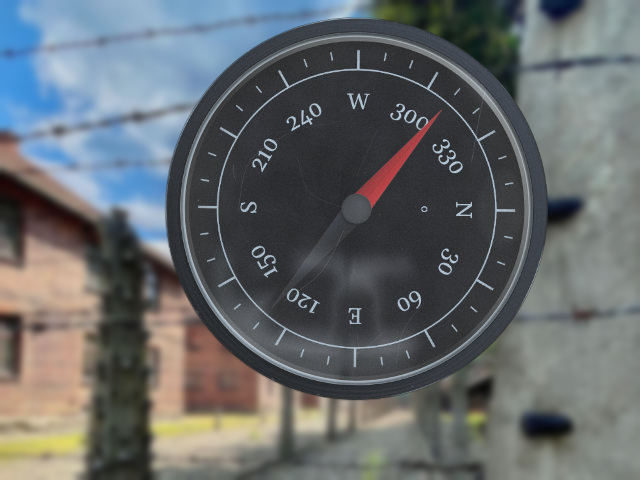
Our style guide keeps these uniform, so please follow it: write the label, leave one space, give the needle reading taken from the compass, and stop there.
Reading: 310 °
